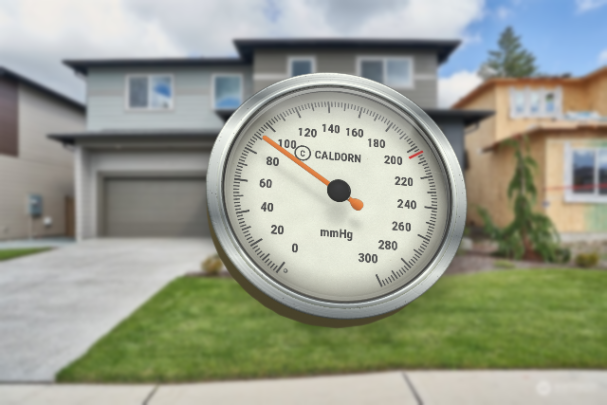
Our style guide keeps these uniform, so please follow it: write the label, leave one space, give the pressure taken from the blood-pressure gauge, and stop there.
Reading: 90 mmHg
